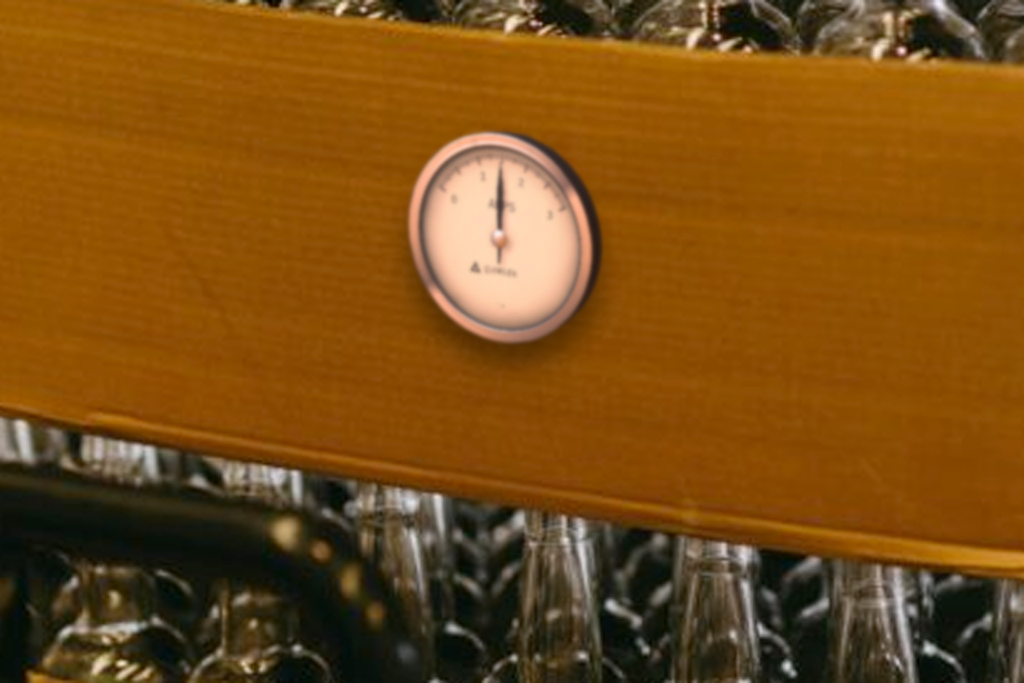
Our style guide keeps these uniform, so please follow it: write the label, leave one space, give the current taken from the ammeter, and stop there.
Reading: 1.5 A
